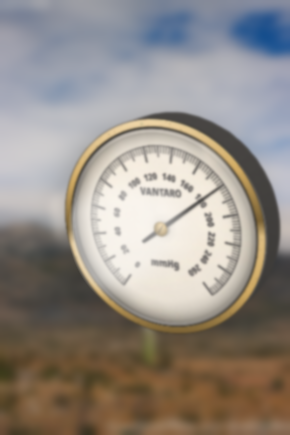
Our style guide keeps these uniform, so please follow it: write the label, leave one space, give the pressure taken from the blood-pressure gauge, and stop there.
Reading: 180 mmHg
